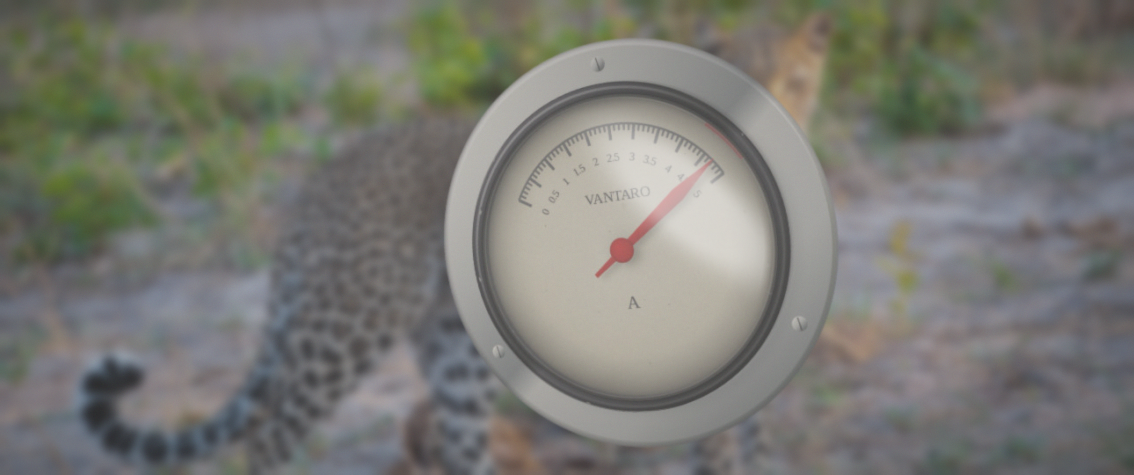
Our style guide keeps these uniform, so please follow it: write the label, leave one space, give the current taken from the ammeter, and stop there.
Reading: 4.7 A
